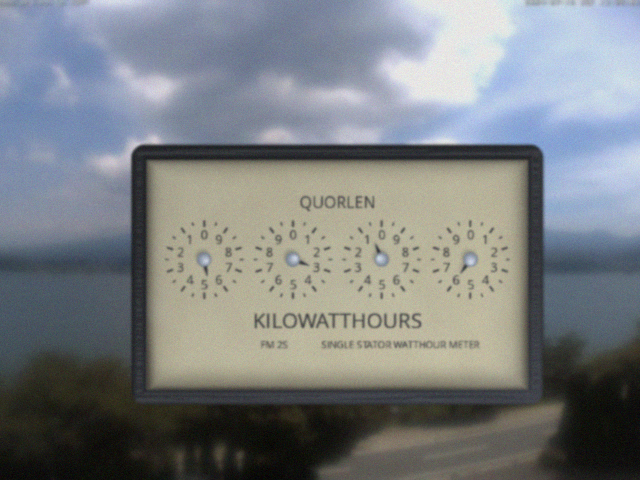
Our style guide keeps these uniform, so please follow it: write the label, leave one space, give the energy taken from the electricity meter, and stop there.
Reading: 5306 kWh
